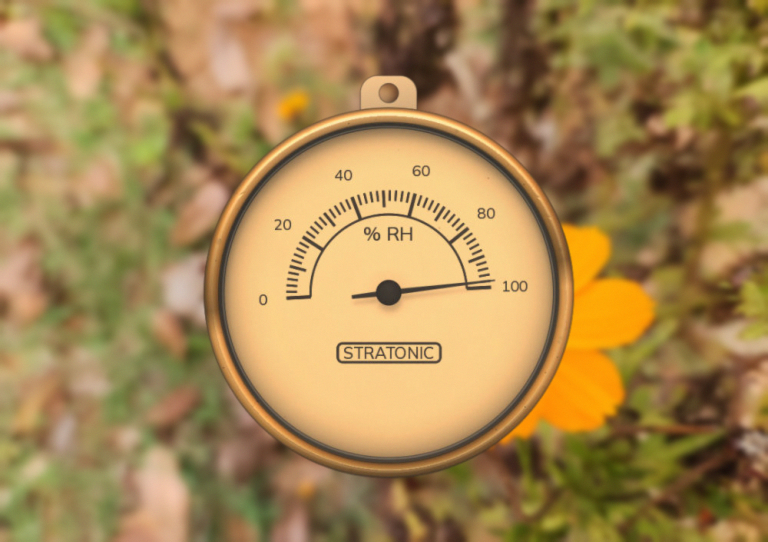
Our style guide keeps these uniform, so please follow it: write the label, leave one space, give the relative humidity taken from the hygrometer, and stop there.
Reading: 98 %
